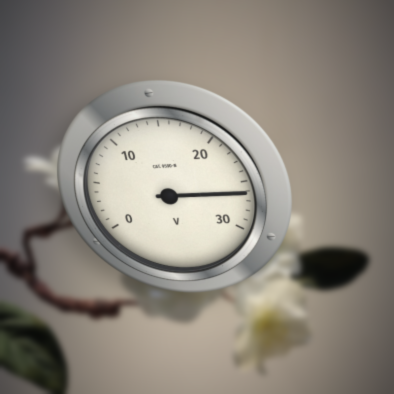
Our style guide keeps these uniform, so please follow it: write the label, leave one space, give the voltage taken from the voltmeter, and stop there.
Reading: 26 V
